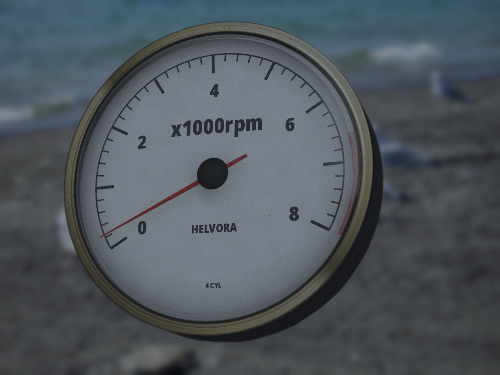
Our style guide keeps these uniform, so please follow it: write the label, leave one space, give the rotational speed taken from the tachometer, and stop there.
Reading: 200 rpm
